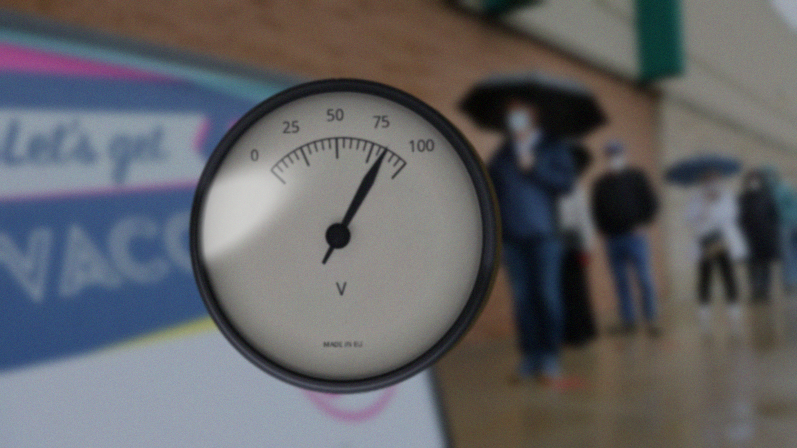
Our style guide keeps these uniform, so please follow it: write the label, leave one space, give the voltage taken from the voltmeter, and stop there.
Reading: 85 V
